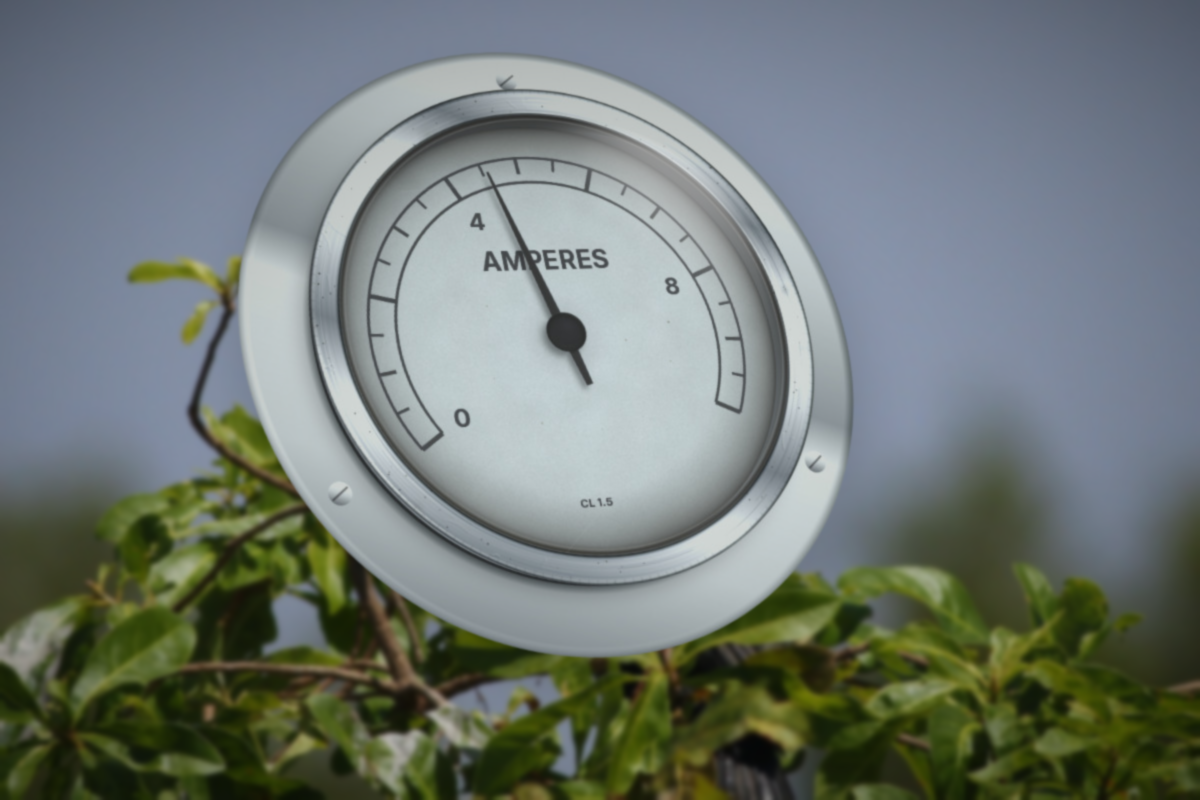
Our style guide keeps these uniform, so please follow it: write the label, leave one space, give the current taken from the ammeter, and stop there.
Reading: 4.5 A
